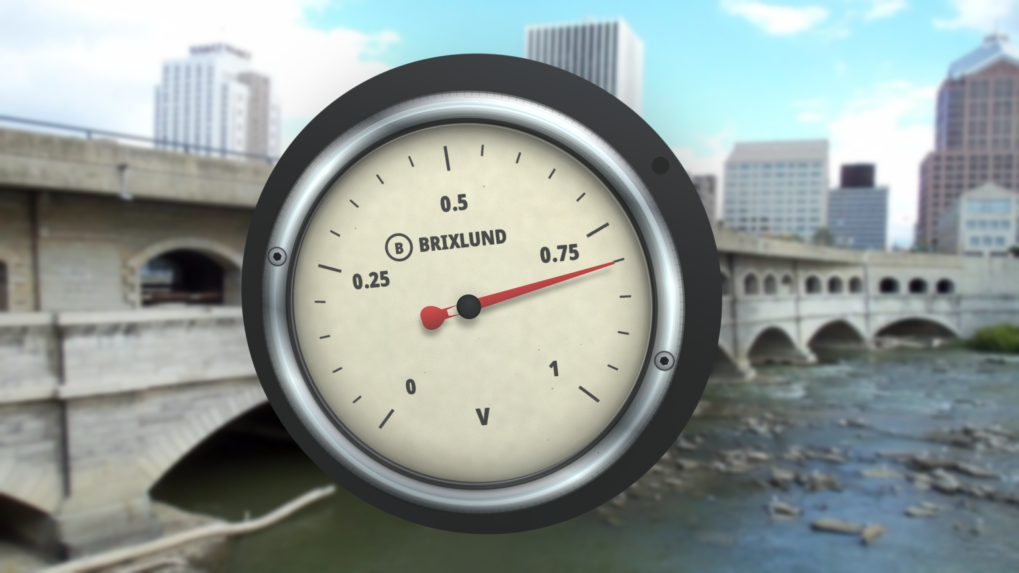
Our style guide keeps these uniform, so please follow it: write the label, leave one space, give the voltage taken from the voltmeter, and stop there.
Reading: 0.8 V
